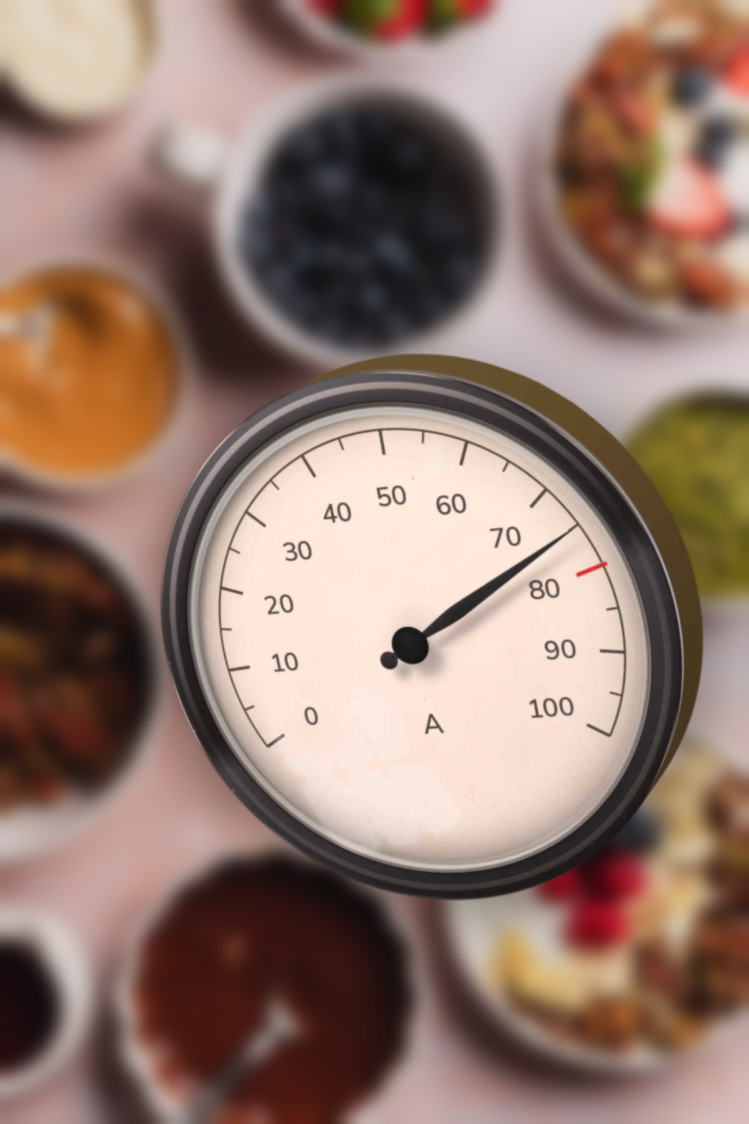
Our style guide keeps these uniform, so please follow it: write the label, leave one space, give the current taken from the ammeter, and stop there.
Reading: 75 A
